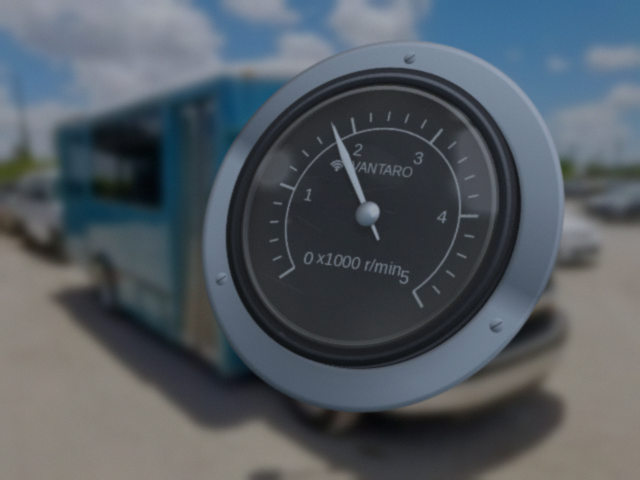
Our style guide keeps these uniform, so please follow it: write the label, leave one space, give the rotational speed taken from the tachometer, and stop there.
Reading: 1800 rpm
